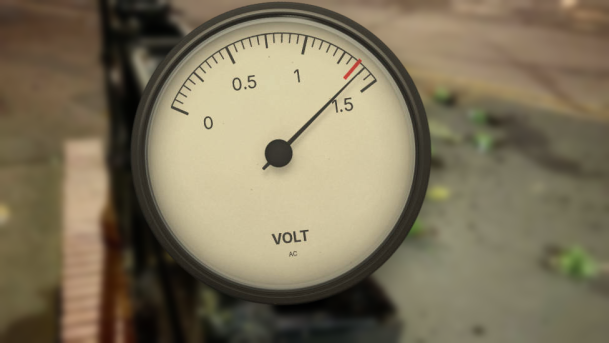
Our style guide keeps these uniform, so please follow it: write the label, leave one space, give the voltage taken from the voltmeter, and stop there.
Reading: 1.4 V
